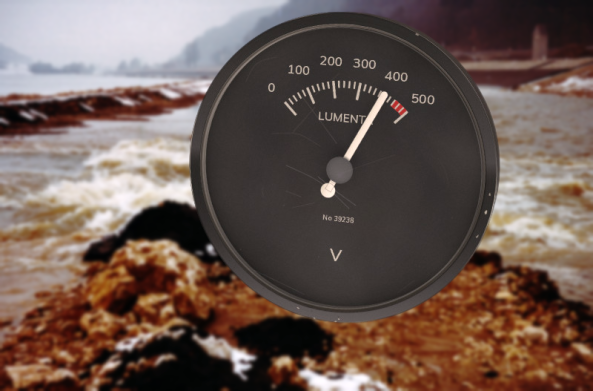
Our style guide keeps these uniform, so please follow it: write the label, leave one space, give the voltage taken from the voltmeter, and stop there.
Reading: 400 V
